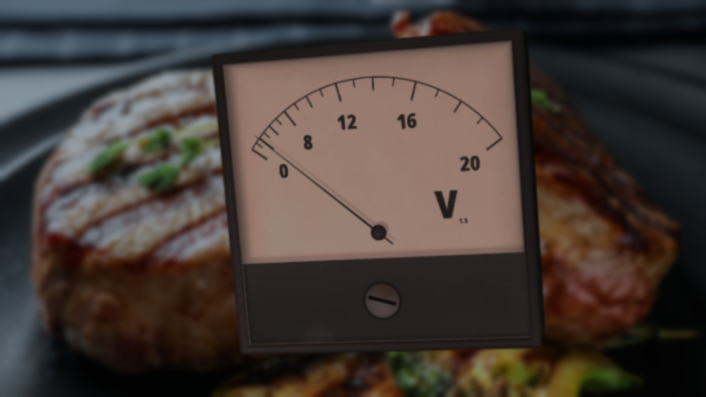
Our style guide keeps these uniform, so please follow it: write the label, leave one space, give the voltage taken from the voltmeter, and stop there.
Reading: 4 V
